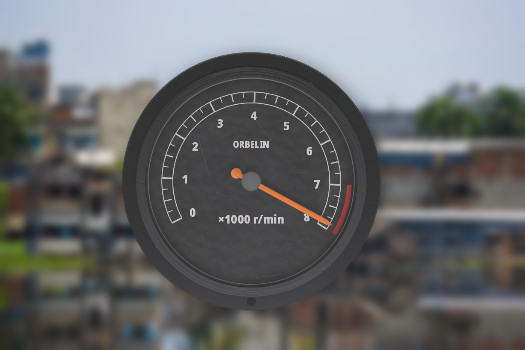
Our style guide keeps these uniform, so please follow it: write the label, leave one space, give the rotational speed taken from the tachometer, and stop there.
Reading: 7875 rpm
